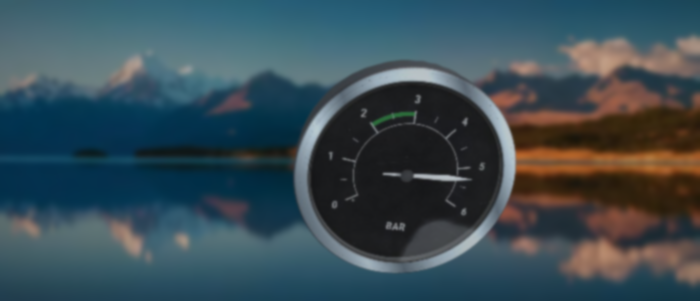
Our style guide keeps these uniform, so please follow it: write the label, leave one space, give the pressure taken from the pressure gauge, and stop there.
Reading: 5.25 bar
